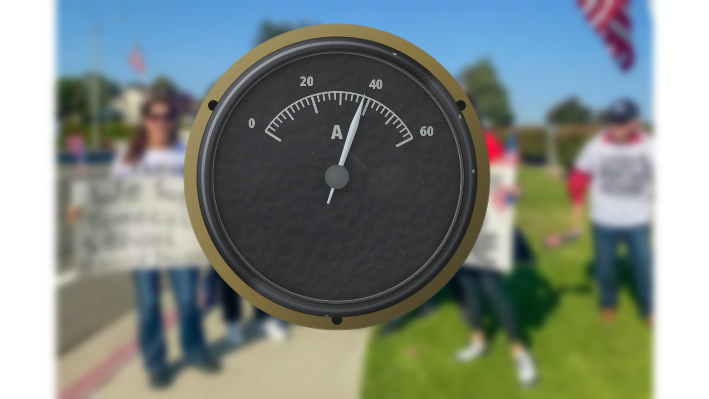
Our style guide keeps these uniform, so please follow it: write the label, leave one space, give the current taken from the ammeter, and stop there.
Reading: 38 A
